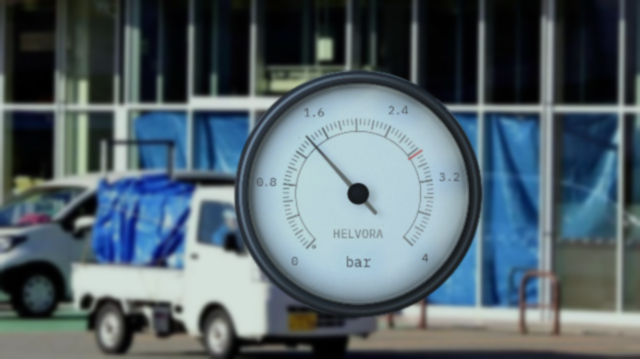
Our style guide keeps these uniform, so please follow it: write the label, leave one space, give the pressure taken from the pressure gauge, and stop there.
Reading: 1.4 bar
